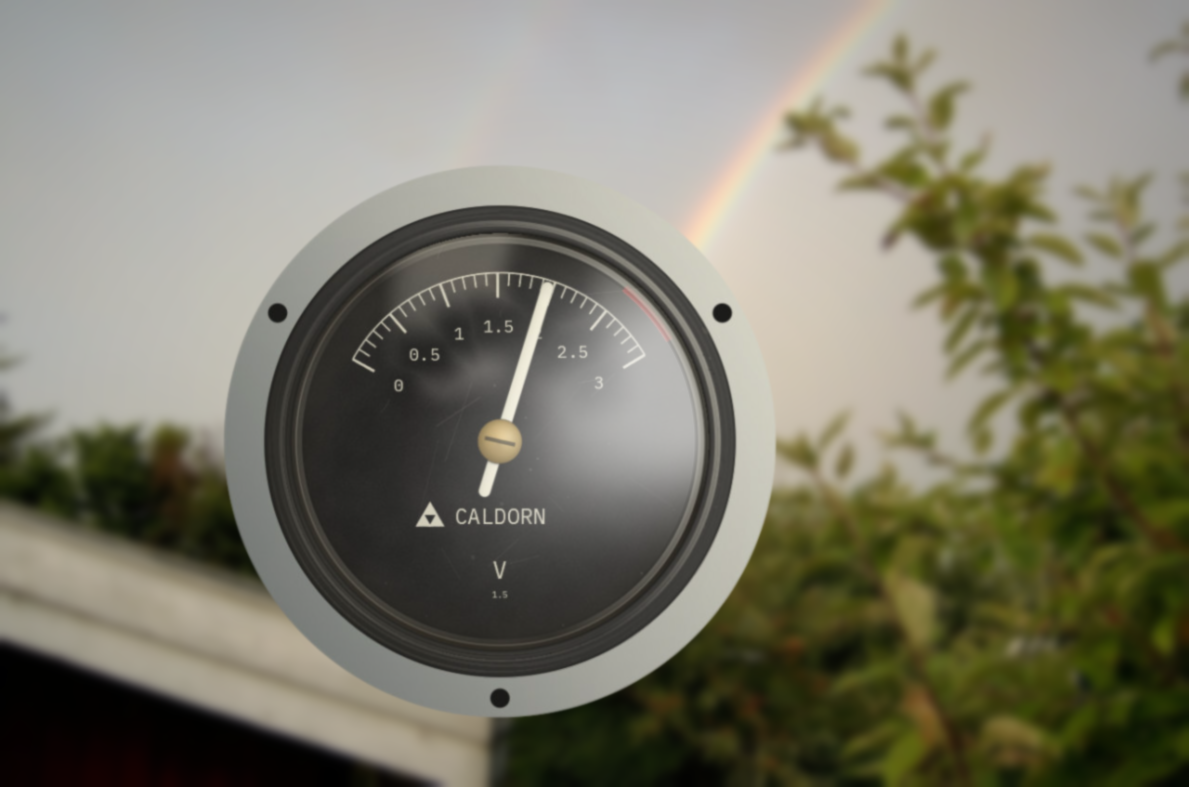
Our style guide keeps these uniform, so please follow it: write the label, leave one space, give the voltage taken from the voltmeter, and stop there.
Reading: 1.95 V
